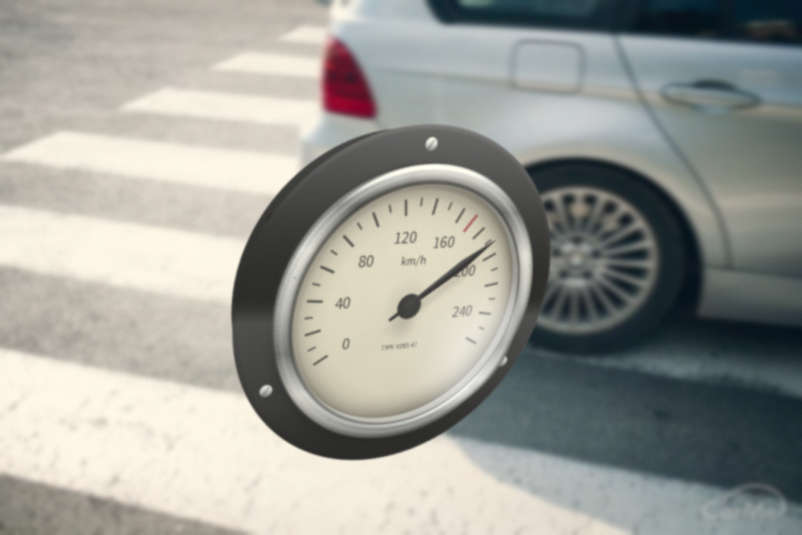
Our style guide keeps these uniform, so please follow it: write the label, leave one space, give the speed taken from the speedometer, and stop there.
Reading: 190 km/h
